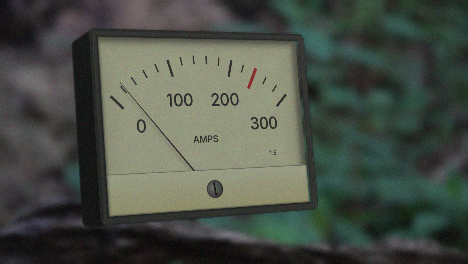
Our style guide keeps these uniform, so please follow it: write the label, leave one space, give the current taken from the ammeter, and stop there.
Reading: 20 A
